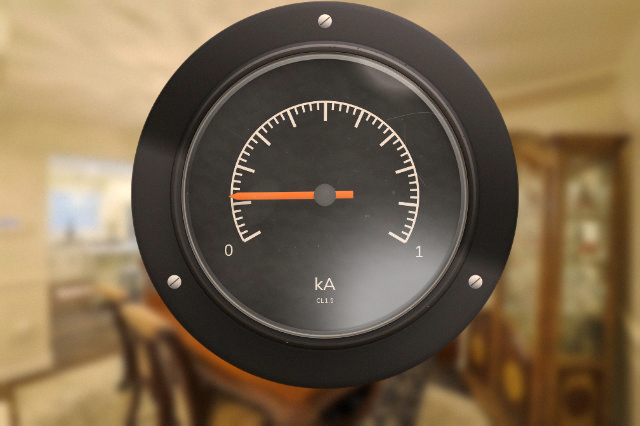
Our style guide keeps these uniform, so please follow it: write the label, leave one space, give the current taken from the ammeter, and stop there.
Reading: 0.12 kA
